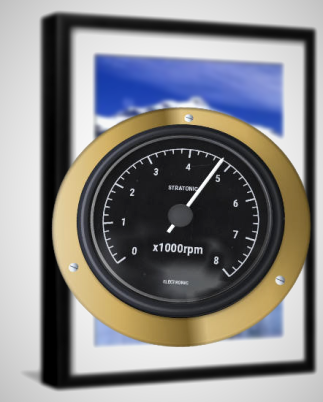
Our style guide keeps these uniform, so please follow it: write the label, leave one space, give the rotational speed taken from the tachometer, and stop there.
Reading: 4800 rpm
